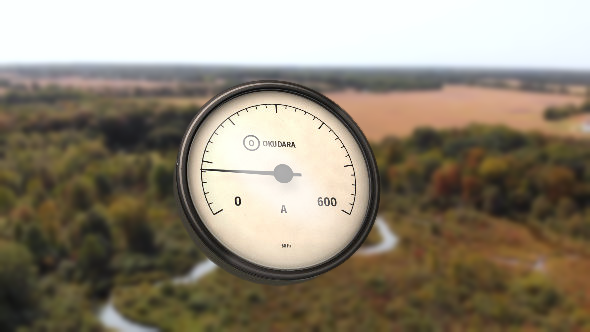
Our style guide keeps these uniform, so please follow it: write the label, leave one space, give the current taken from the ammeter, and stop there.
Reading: 80 A
